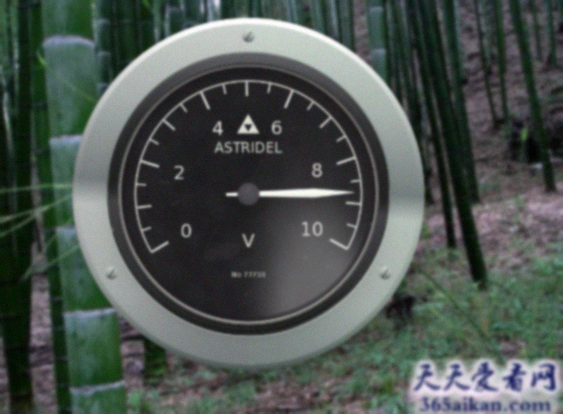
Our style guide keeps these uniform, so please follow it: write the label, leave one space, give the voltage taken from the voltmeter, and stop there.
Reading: 8.75 V
